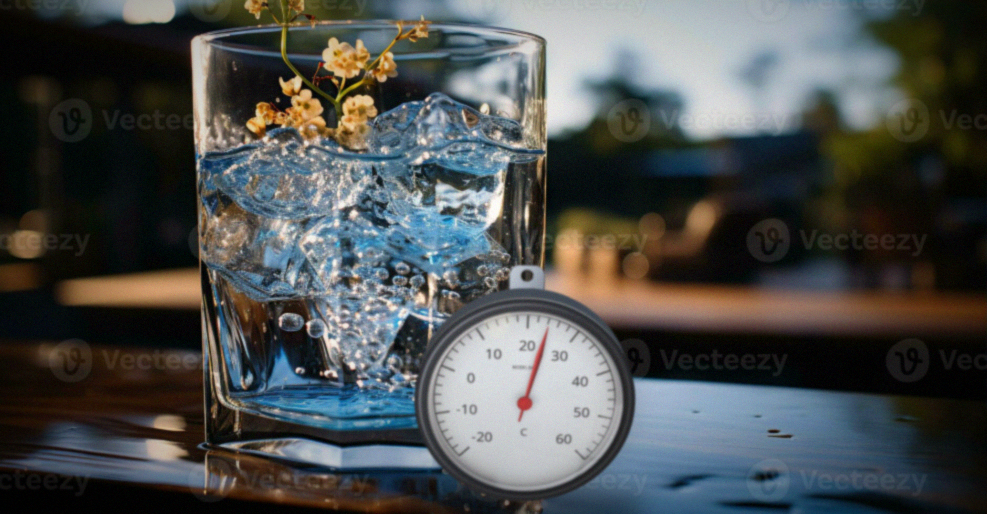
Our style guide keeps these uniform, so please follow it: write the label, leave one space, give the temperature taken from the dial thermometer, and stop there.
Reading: 24 °C
